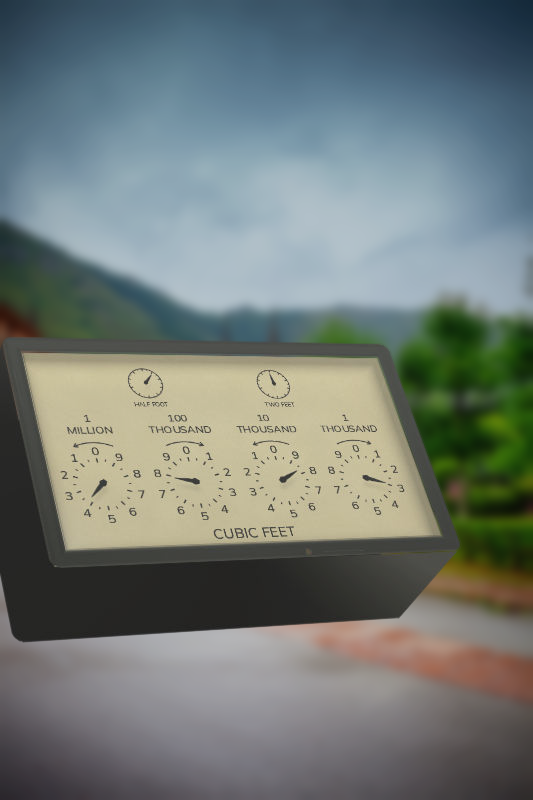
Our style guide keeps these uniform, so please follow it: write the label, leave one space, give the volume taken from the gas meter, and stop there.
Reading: 378300 ft³
